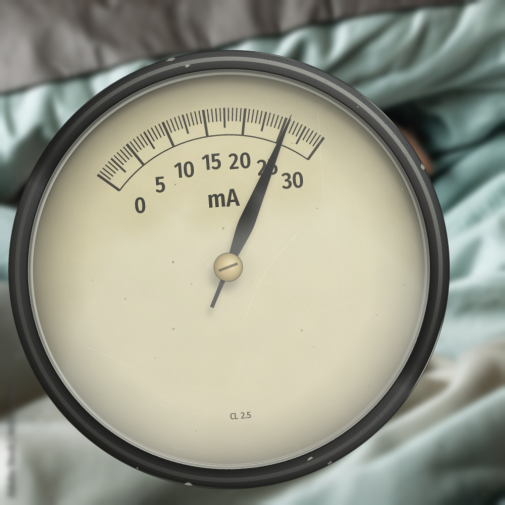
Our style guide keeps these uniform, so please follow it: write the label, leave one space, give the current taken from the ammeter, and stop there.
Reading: 25.5 mA
